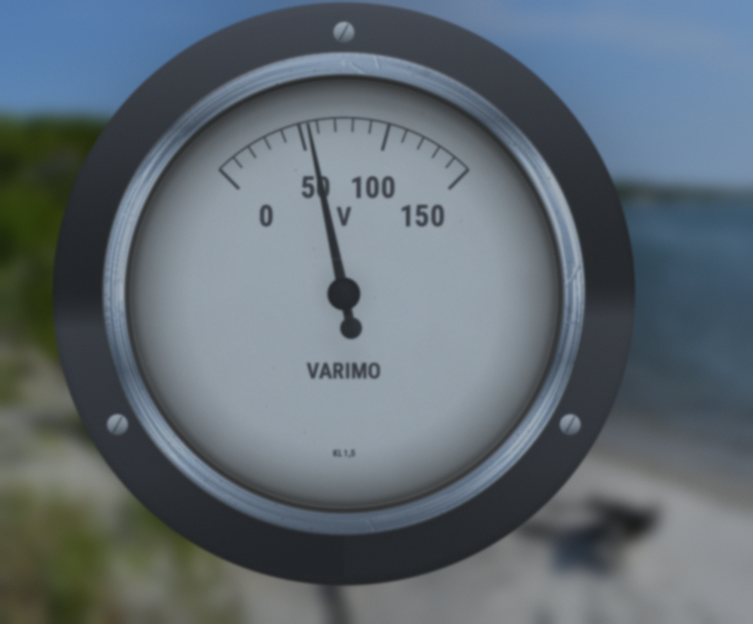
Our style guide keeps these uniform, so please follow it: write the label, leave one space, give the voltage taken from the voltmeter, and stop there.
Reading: 55 V
